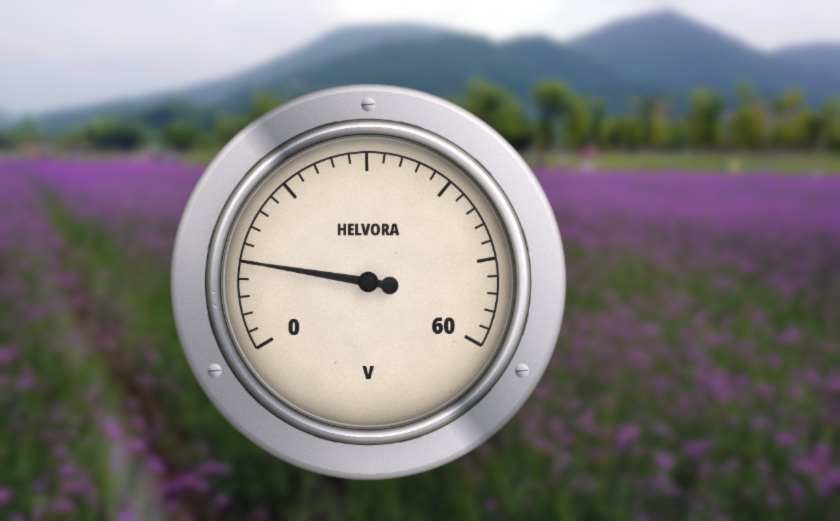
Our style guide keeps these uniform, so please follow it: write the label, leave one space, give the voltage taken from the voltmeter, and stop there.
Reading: 10 V
